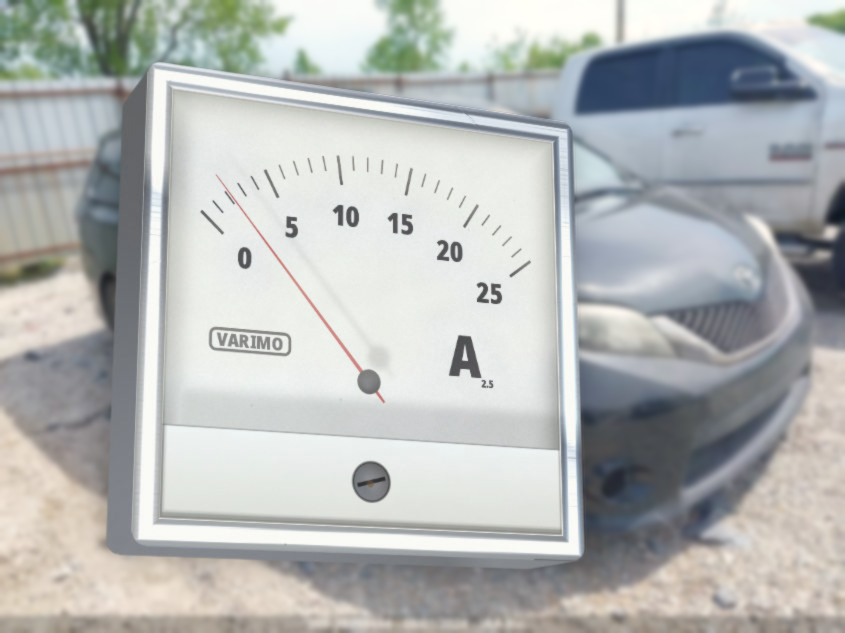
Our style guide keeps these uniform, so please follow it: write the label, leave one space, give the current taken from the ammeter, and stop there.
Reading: 2 A
